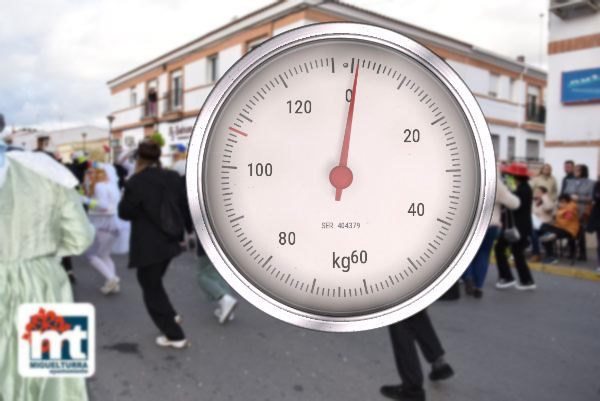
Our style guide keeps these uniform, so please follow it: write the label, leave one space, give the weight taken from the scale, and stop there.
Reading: 1 kg
